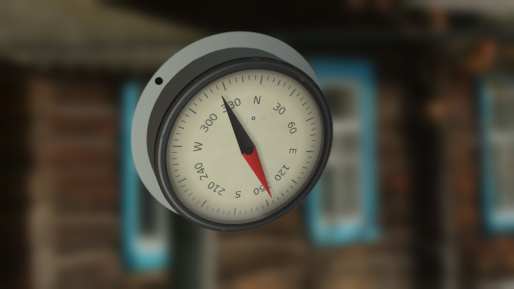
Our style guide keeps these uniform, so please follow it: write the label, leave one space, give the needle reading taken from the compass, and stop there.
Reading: 145 °
